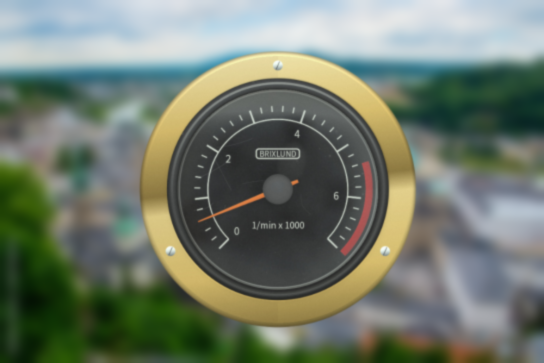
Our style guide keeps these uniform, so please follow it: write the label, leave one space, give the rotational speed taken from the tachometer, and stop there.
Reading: 600 rpm
